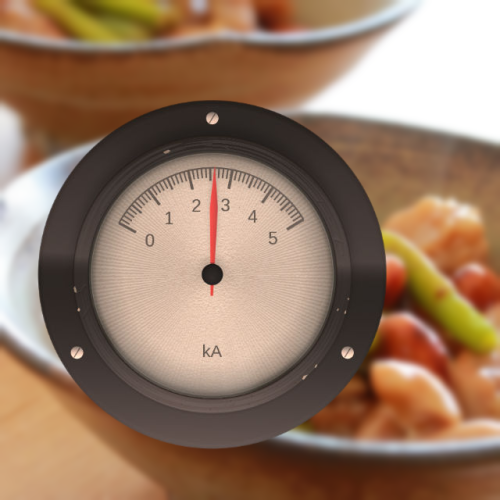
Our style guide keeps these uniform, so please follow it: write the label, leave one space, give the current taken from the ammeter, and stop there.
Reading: 2.6 kA
